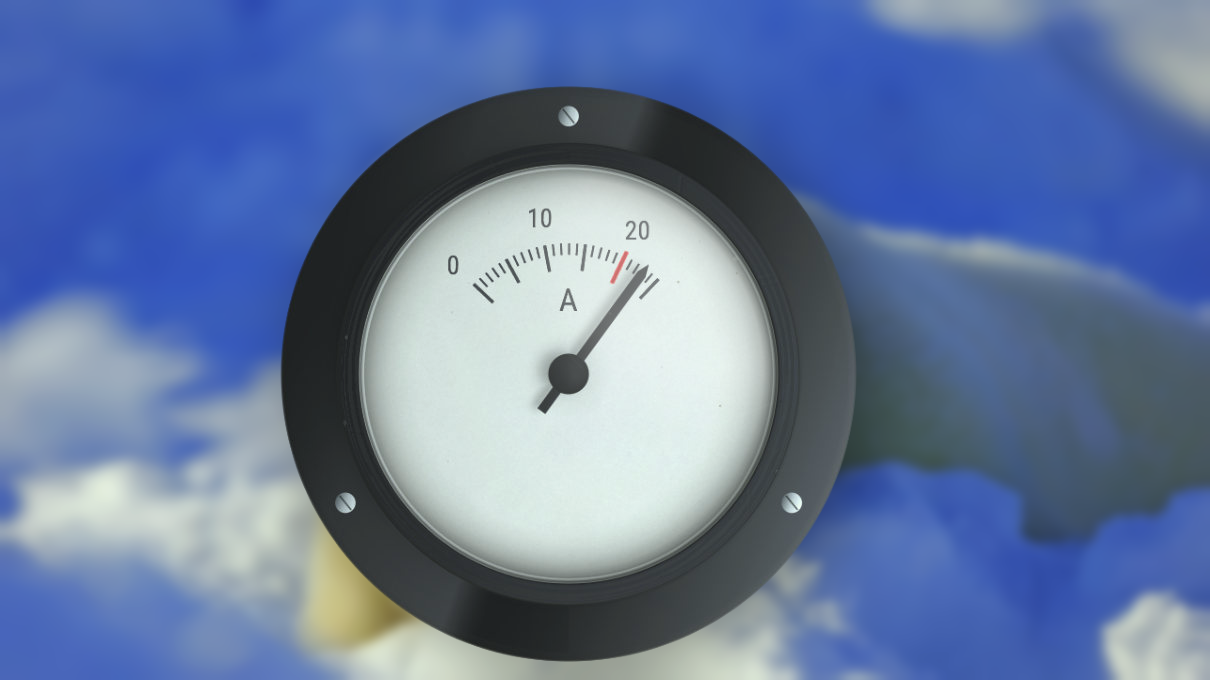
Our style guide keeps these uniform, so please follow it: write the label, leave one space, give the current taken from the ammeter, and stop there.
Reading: 23 A
